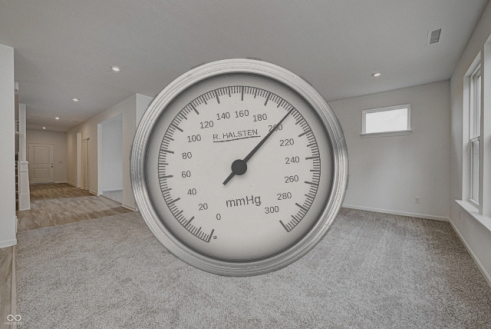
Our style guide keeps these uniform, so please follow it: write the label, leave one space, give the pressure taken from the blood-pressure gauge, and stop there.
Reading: 200 mmHg
